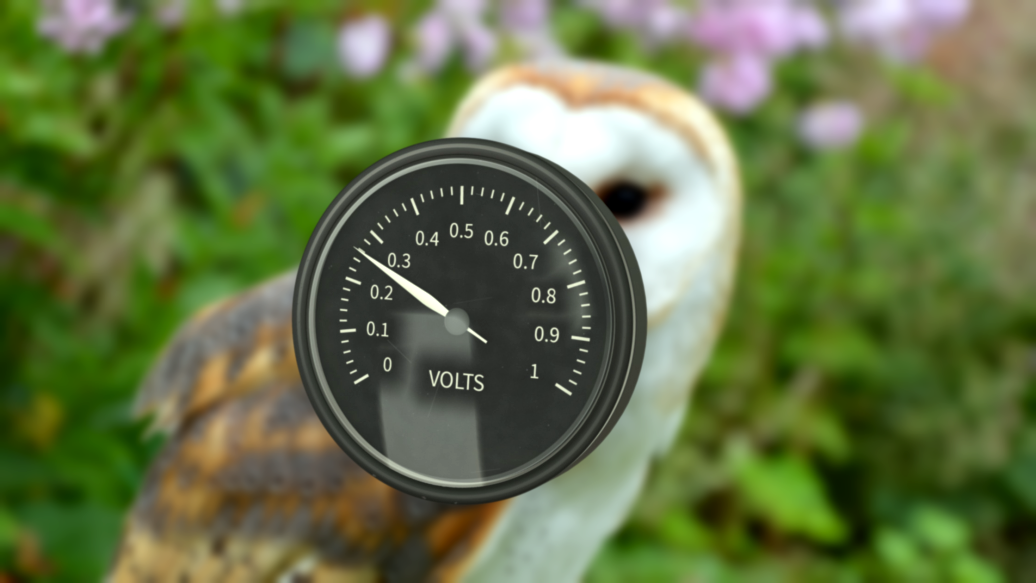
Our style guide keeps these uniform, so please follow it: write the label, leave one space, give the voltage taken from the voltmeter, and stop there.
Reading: 0.26 V
